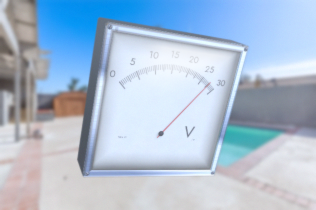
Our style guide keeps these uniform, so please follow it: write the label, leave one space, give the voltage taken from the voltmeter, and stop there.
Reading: 27.5 V
